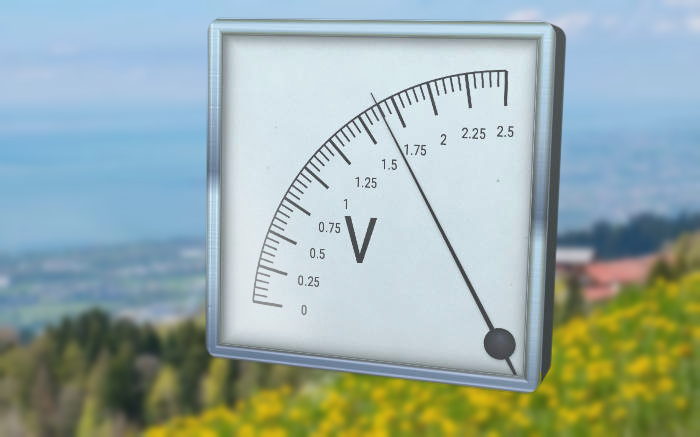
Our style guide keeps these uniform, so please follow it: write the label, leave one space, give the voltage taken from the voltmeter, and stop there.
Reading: 1.65 V
